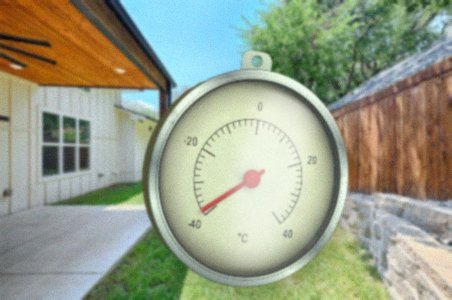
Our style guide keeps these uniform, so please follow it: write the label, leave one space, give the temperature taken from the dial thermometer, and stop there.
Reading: -38 °C
